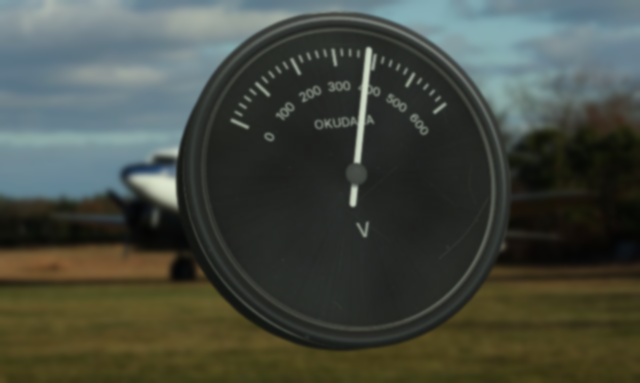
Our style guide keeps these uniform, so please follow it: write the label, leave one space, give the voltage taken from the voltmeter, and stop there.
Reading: 380 V
